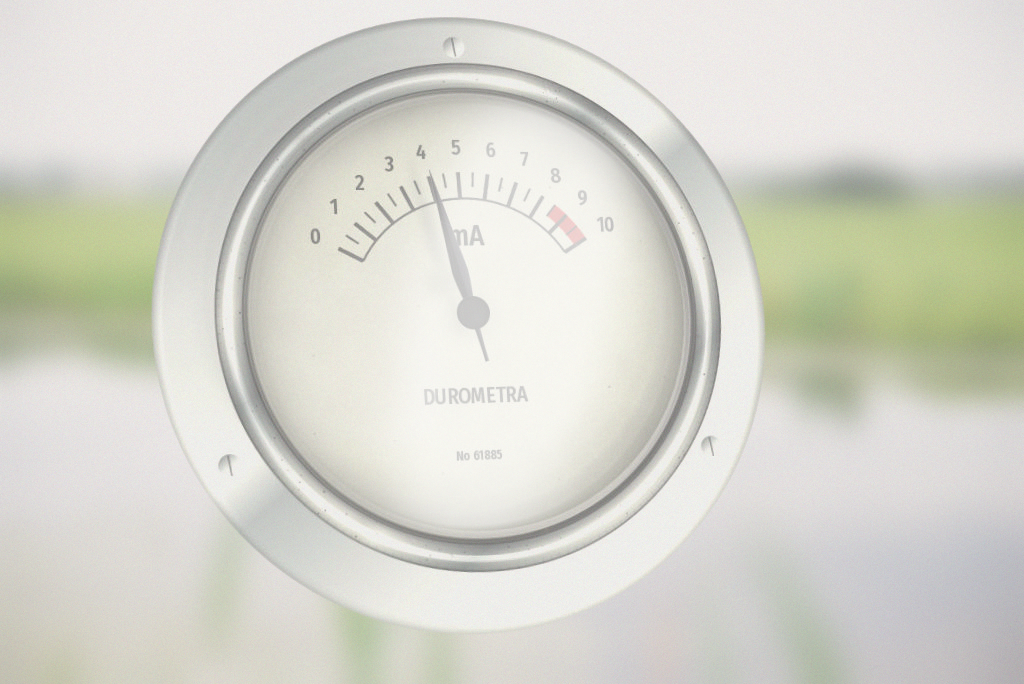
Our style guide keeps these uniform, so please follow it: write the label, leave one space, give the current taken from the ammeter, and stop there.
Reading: 4 mA
